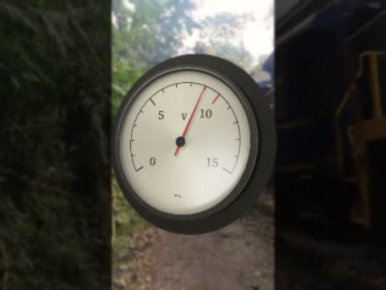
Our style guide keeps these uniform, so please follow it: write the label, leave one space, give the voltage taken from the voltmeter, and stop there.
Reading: 9 V
